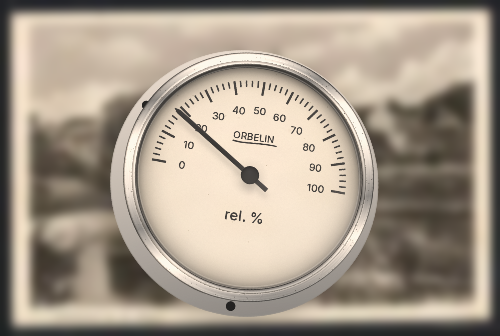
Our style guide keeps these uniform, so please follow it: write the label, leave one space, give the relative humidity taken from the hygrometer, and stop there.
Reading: 18 %
